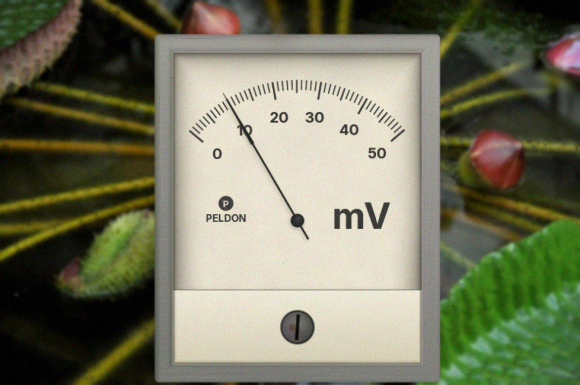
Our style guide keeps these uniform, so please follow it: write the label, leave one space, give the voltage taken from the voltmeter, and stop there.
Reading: 10 mV
